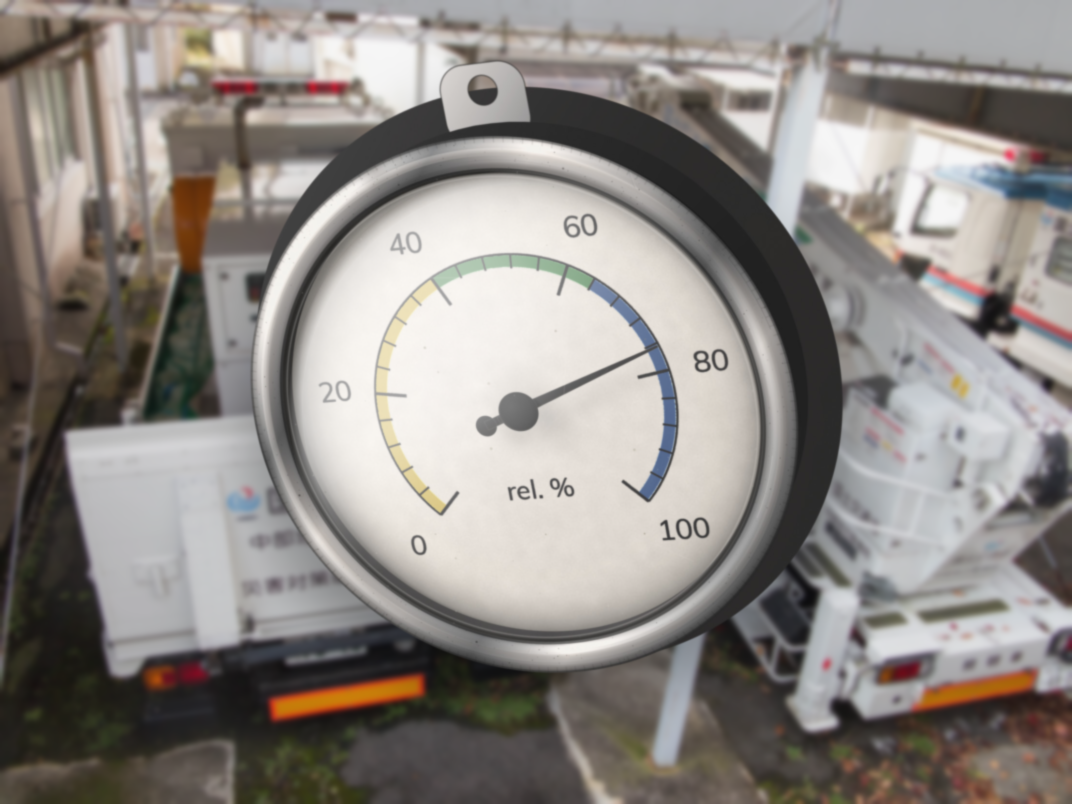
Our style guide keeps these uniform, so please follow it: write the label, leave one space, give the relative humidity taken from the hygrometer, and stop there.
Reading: 76 %
